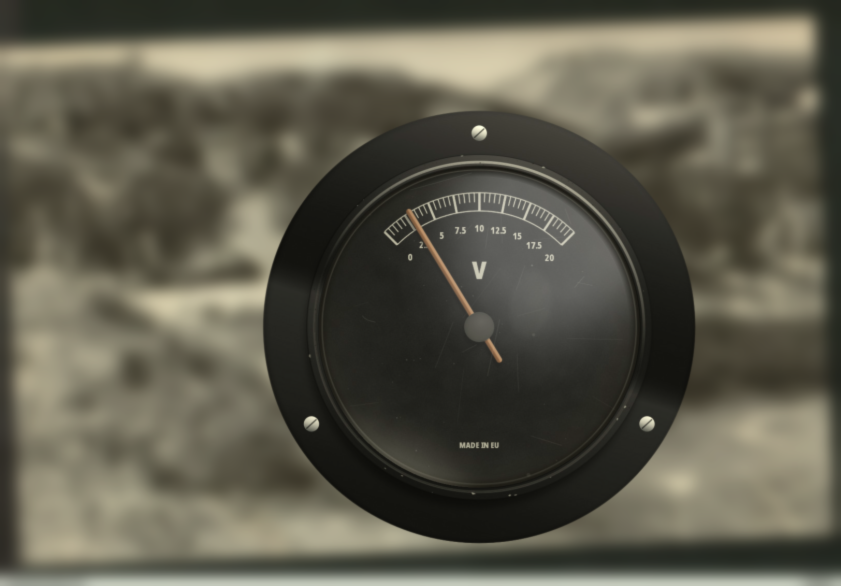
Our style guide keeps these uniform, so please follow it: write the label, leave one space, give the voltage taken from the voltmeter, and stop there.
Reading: 3 V
